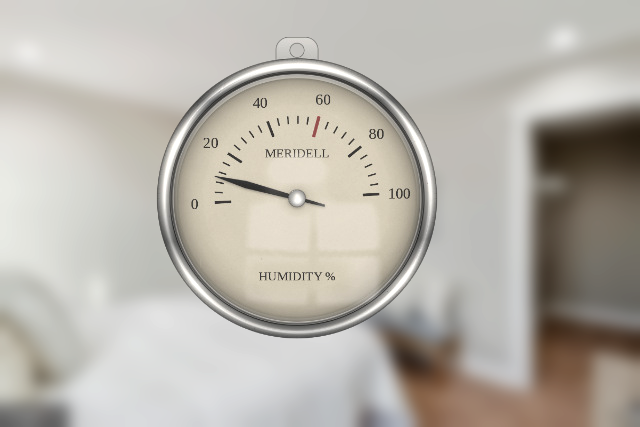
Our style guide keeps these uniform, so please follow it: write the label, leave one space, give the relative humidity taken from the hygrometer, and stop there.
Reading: 10 %
